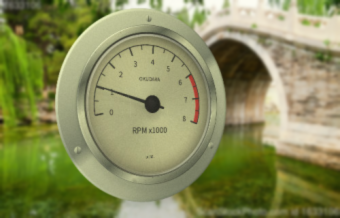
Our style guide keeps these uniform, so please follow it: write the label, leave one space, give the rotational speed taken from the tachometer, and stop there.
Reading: 1000 rpm
